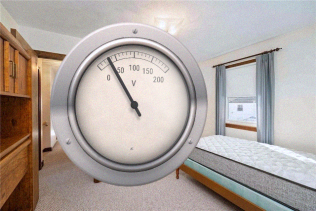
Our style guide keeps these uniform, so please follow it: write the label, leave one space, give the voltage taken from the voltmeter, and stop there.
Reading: 30 V
